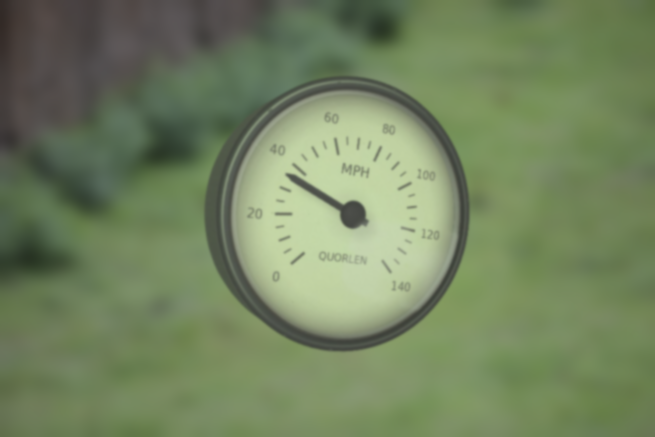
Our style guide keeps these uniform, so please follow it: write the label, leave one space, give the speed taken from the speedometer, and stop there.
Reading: 35 mph
